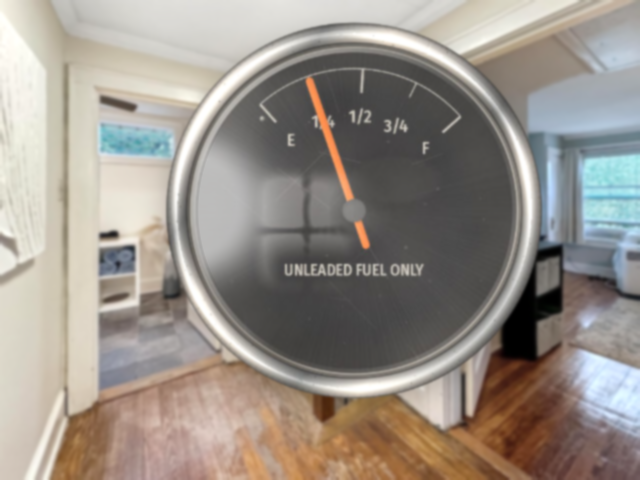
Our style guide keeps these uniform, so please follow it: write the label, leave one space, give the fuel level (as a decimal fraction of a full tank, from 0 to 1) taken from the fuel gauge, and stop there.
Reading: 0.25
